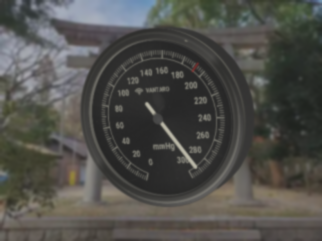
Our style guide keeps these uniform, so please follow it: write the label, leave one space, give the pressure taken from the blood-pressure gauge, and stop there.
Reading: 290 mmHg
